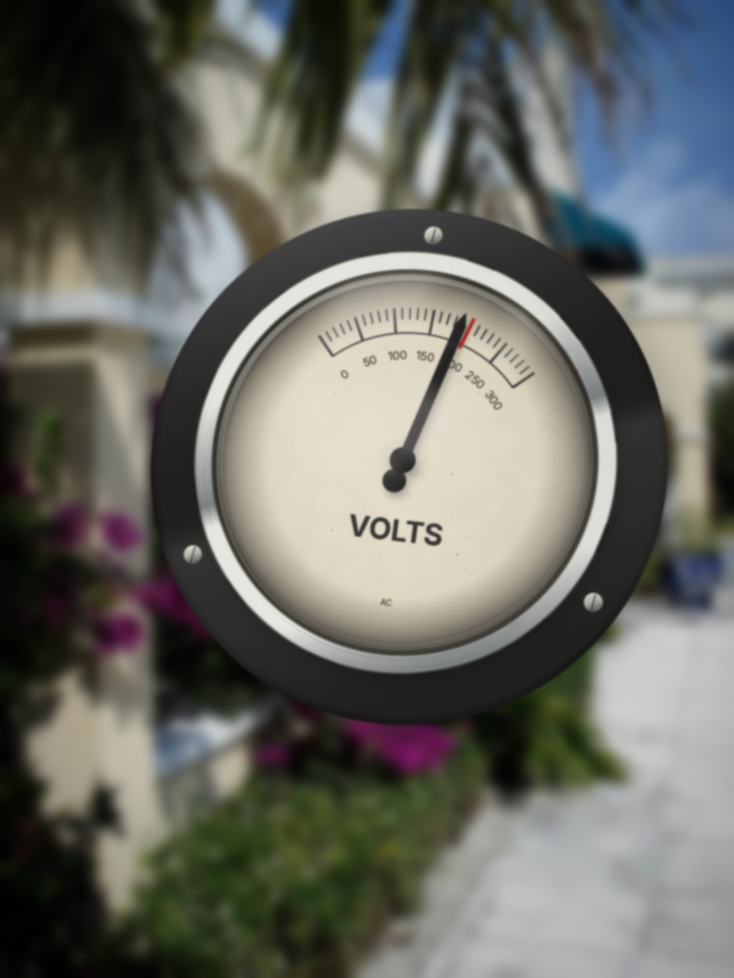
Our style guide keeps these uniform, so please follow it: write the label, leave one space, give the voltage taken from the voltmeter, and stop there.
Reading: 190 V
